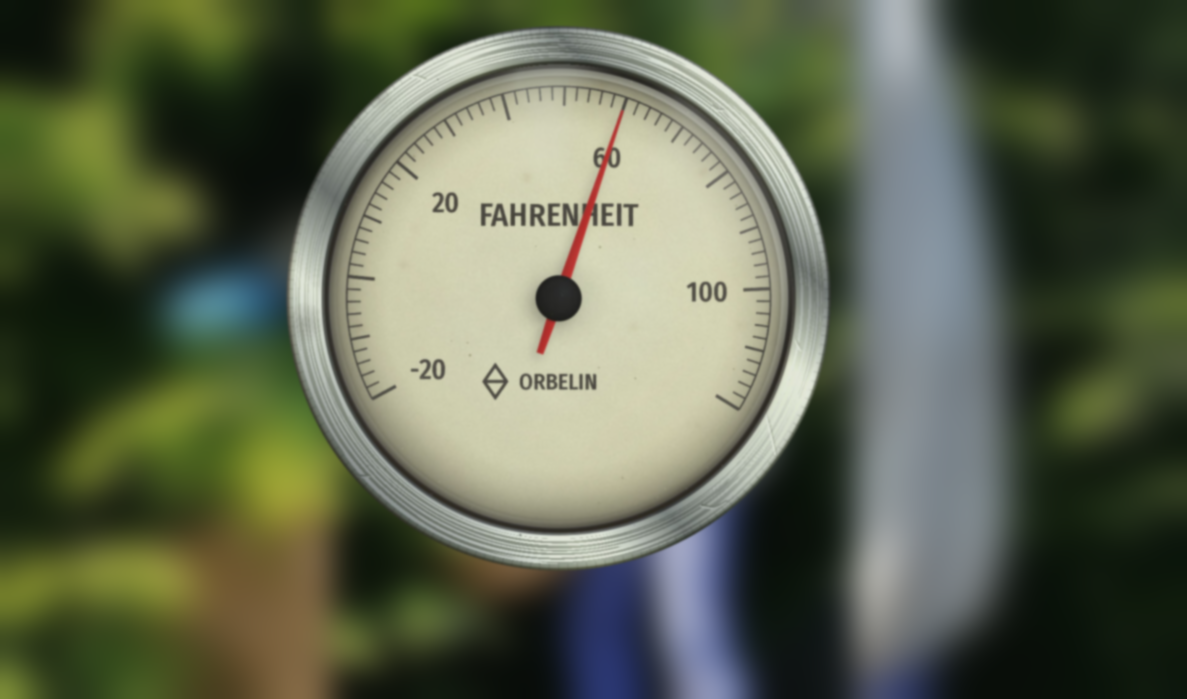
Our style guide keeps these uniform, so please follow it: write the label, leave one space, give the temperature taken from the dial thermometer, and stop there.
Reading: 60 °F
